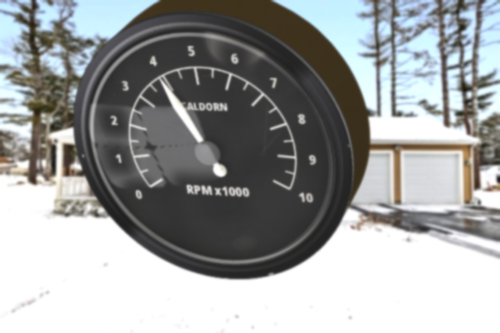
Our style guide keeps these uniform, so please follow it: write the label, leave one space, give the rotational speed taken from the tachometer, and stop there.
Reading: 4000 rpm
